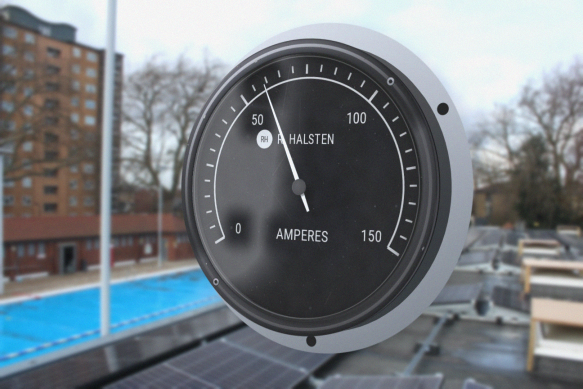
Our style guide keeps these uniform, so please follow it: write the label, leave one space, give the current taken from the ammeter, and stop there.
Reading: 60 A
